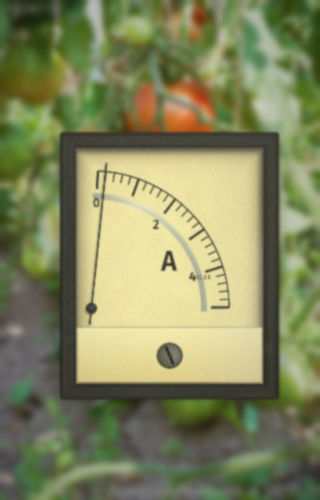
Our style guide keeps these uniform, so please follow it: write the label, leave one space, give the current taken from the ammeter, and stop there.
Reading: 0.2 A
